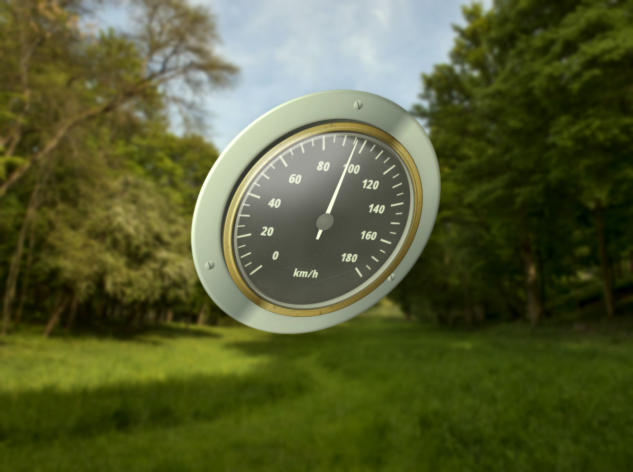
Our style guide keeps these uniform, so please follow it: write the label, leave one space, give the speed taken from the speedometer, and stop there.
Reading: 95 km/h
